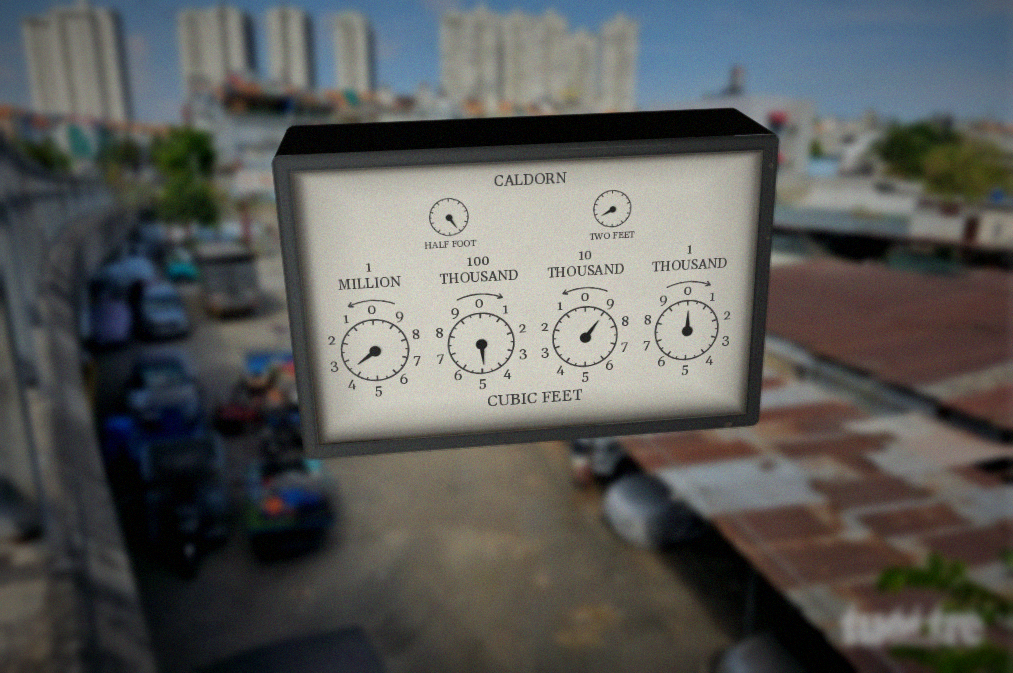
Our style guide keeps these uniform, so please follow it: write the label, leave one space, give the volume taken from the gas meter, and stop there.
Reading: 349000 ft³
